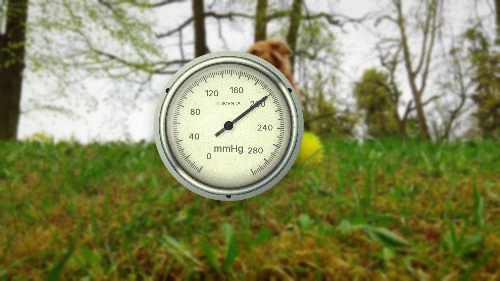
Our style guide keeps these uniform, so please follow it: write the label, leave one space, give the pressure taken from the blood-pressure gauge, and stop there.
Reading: 200 mmHg
